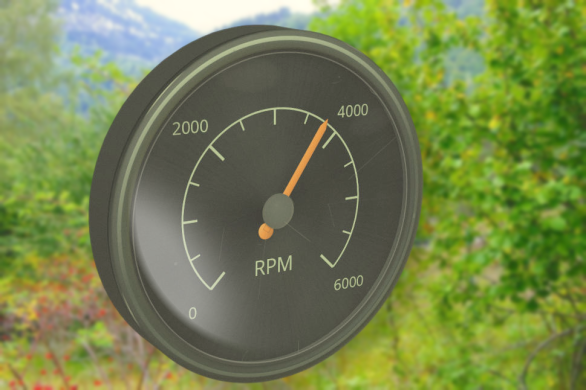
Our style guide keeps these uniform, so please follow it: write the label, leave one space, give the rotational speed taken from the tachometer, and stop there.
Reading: 3750 rpm
